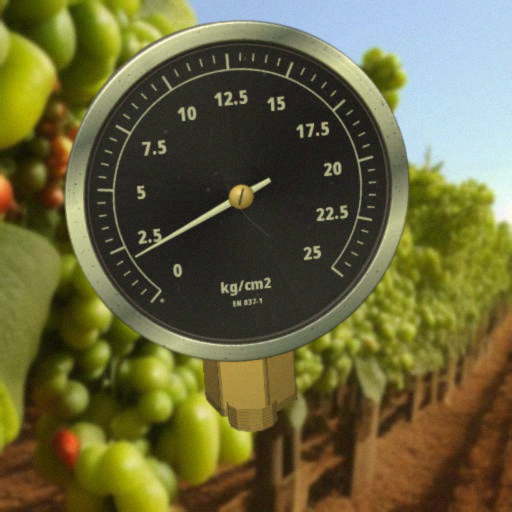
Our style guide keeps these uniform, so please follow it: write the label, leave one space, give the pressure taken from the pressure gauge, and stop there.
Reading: 2 kg/cm²
